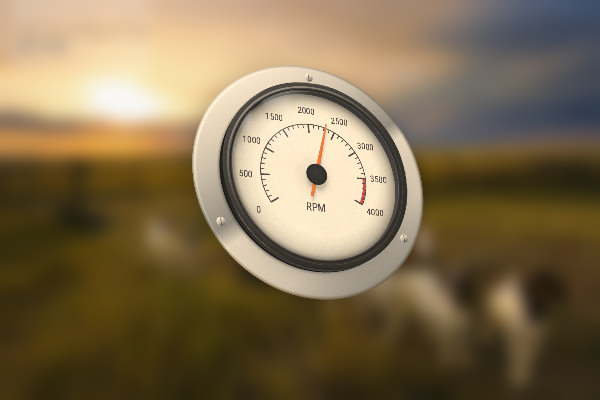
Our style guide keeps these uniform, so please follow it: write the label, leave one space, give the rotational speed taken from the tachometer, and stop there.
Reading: 2300 rpm
